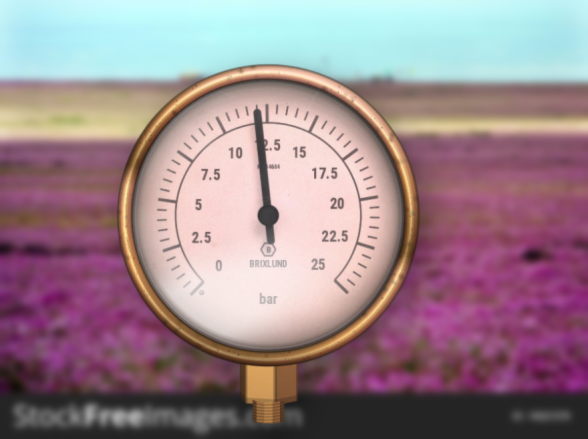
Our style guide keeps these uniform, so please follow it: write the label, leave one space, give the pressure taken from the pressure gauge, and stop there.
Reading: 12 bar
